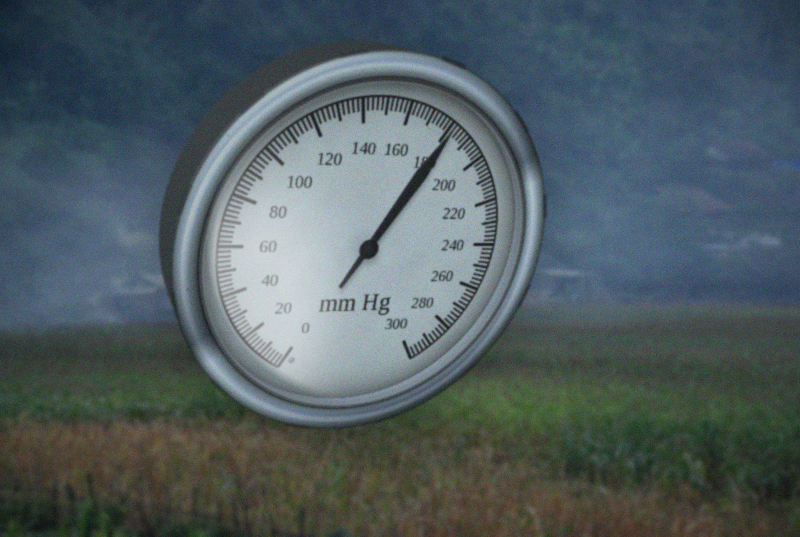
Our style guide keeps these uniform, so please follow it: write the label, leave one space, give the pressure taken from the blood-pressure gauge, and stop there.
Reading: 180 mmHg
